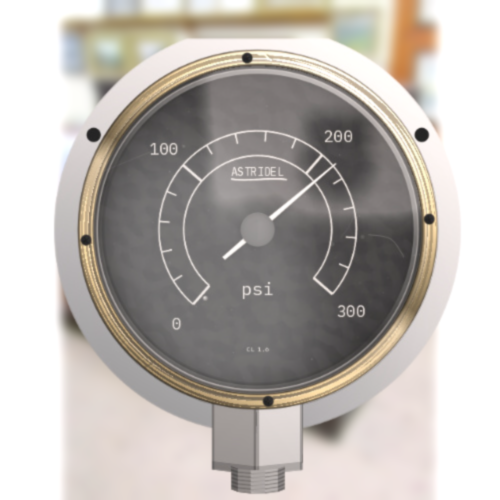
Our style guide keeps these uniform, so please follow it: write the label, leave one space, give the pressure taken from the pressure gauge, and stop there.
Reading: 210 psi
